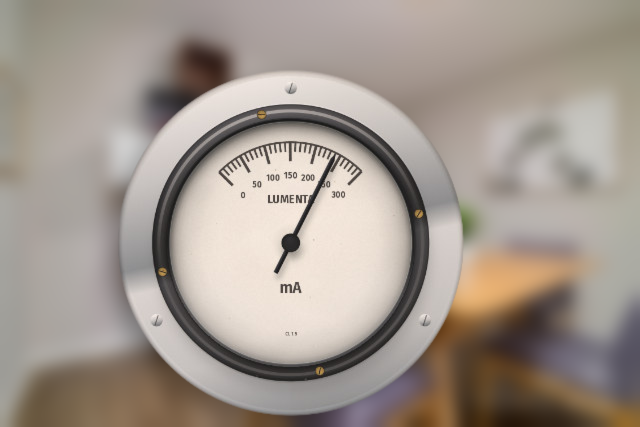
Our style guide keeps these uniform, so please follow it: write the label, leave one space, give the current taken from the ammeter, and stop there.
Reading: 240 mA
